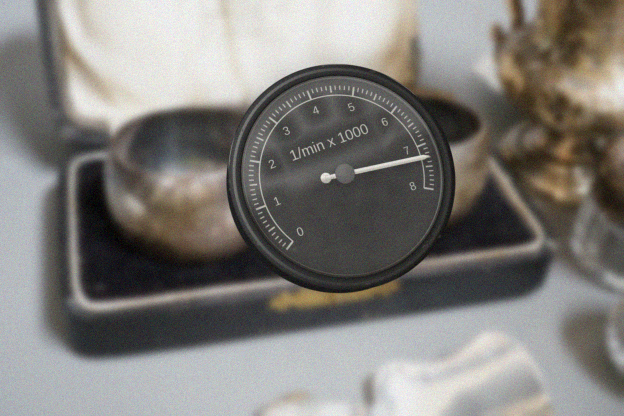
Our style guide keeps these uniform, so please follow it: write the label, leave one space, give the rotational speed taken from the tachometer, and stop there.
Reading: 7300 rpm
